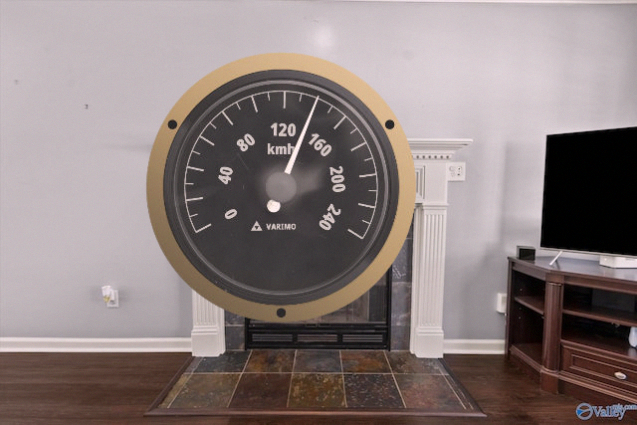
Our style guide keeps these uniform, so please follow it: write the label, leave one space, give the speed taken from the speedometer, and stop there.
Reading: 140 km/h
